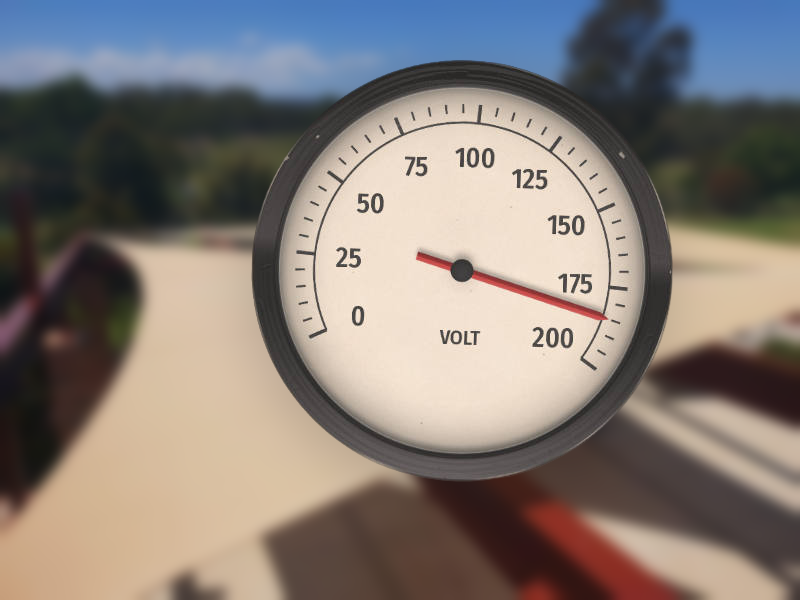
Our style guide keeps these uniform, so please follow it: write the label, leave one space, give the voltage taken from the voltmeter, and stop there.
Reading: 185 V
